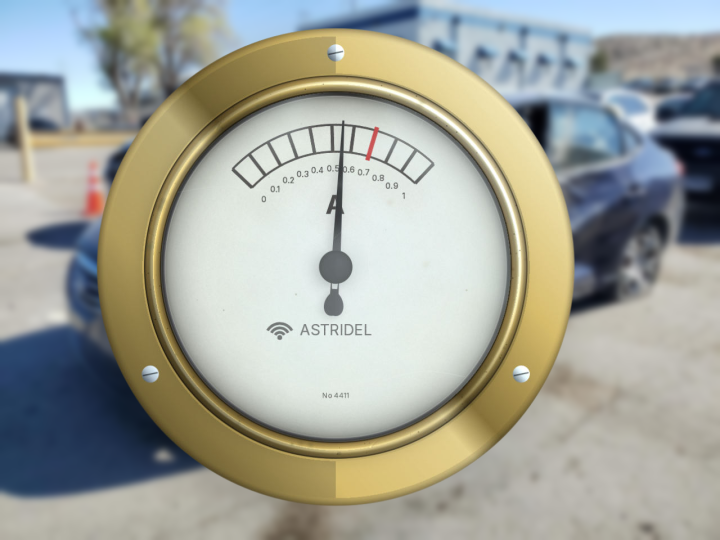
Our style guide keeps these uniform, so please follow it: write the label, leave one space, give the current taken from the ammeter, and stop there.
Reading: 0.55 A
